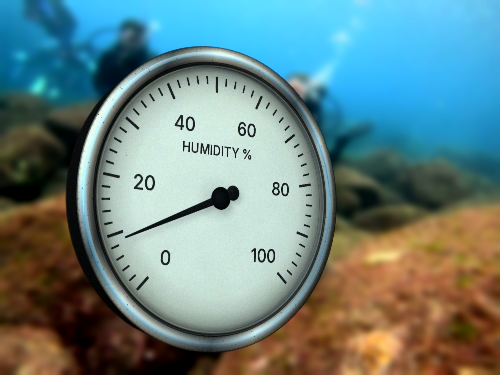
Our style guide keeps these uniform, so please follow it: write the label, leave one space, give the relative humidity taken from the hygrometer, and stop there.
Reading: 9 %
